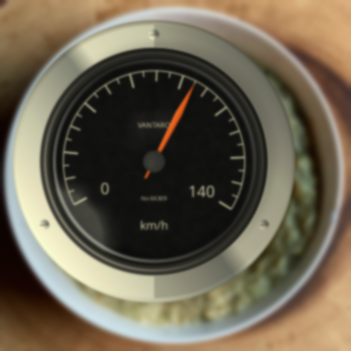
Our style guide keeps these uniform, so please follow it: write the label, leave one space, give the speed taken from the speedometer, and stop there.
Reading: 85 km/h
